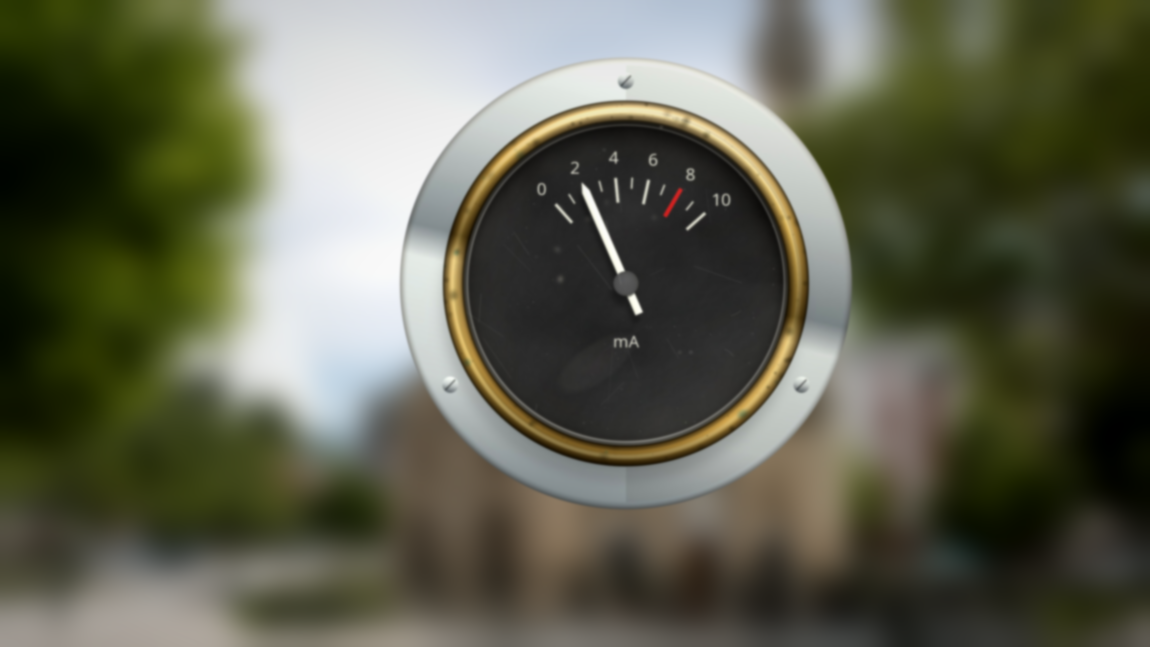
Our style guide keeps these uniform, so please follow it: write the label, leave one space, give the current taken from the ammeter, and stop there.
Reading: 2 mA
